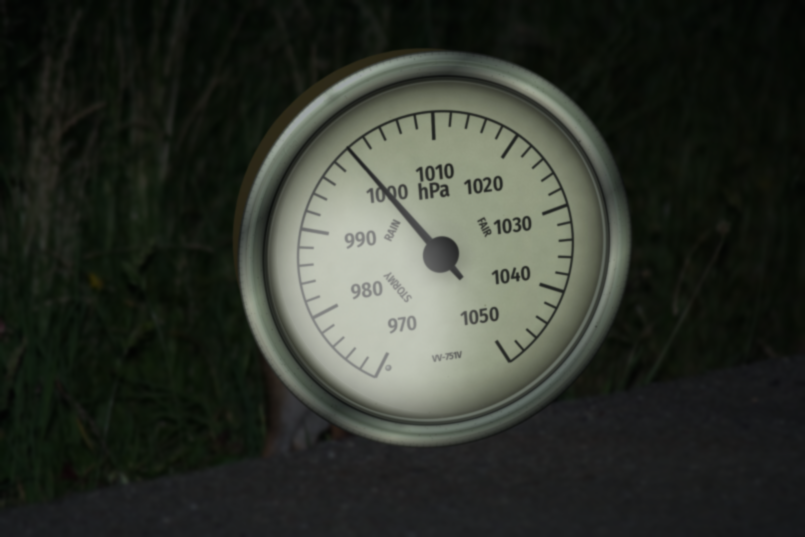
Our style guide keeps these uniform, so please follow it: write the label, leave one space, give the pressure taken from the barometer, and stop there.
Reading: 1000 hPa
